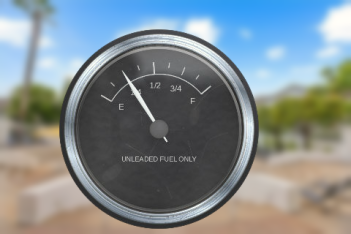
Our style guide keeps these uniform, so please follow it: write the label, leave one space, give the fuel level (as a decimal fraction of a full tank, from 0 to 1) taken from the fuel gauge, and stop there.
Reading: 0.25
